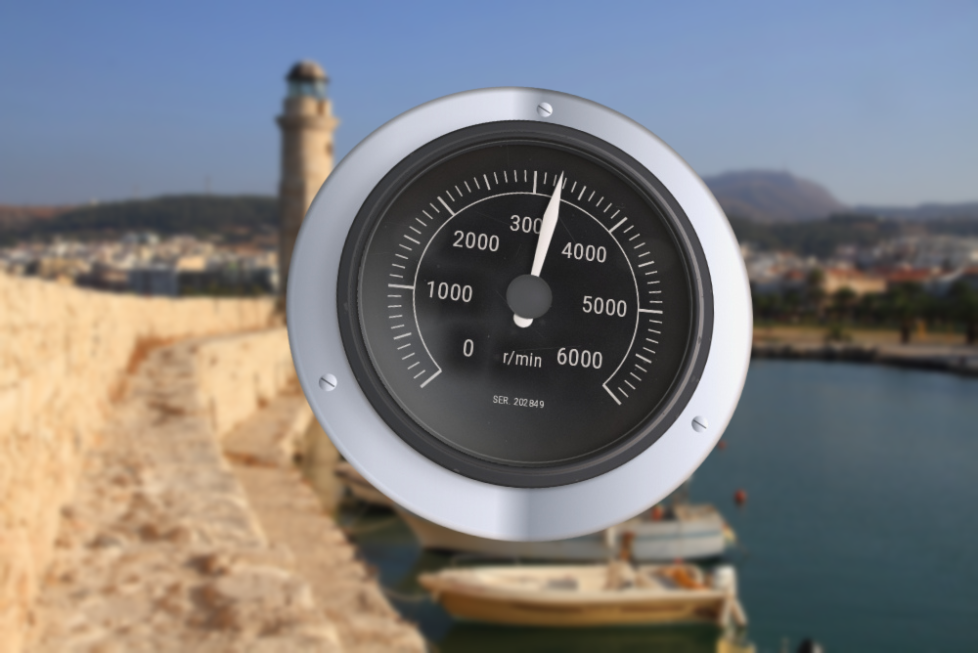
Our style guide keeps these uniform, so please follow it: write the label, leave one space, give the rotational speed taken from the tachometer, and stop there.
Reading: 3250 rpm
